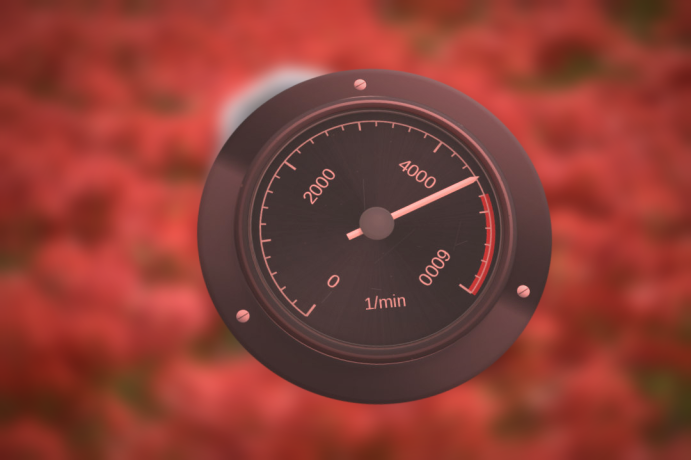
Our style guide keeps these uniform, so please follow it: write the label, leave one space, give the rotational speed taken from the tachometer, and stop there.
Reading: 4600 rpm
